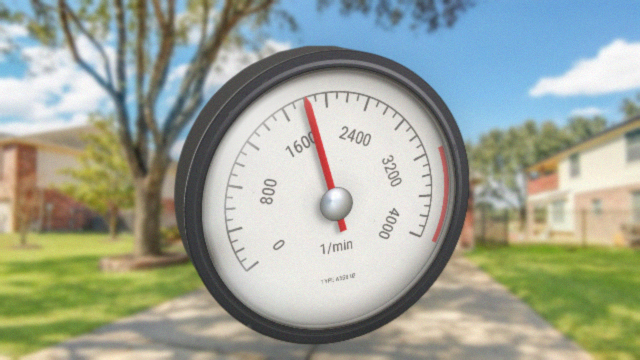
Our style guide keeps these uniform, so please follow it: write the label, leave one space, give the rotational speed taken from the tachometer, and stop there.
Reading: 1800 rpm
